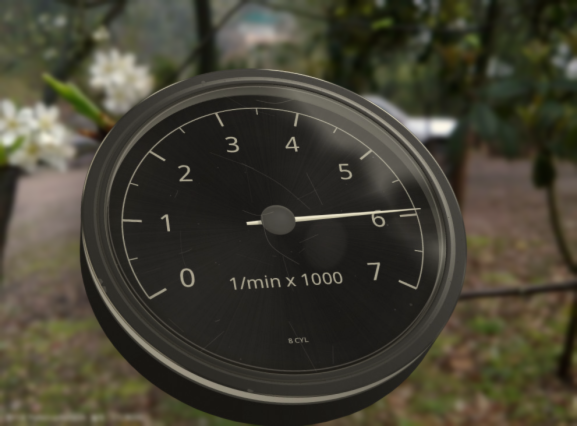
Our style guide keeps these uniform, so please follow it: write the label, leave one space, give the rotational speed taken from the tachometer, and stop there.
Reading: 6000 rpm
